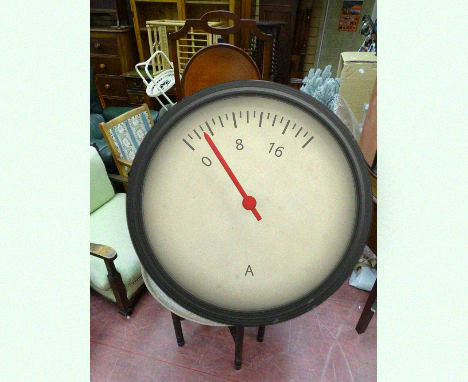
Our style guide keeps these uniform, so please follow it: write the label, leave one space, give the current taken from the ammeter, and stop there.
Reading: 3 A
